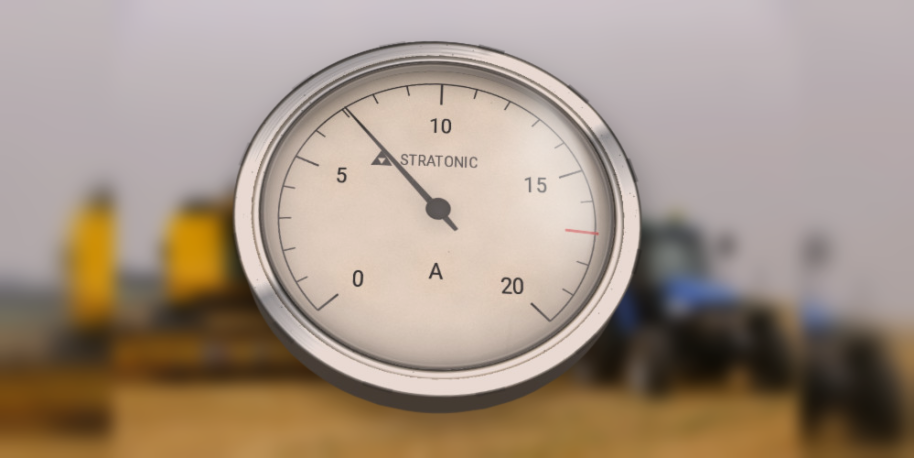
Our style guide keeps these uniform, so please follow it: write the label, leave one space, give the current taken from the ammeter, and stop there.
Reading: 7 A
